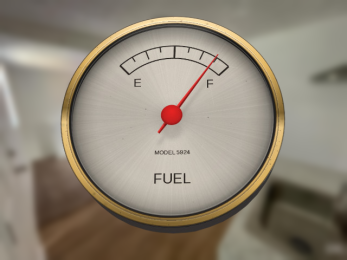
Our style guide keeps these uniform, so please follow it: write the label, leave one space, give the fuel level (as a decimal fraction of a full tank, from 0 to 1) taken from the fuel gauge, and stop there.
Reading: 0.875
